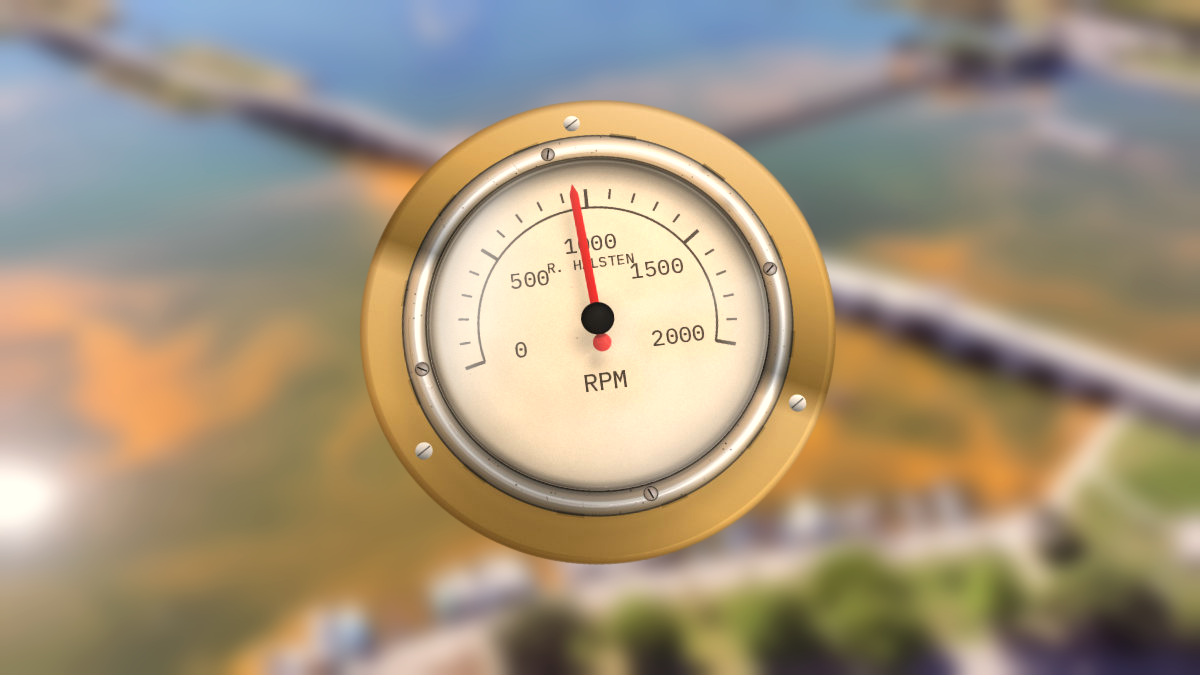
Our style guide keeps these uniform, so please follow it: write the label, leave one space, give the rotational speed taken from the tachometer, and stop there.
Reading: 950 rpm
